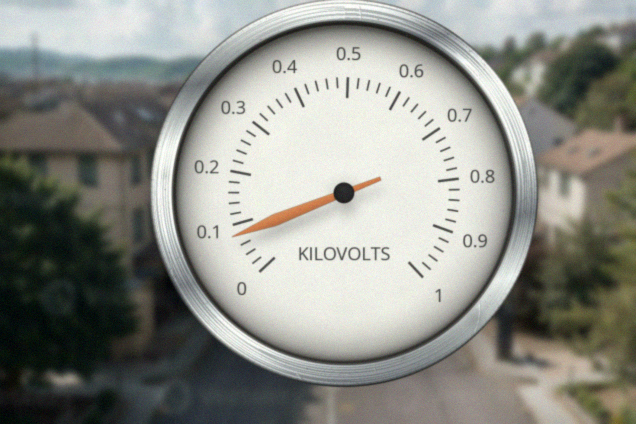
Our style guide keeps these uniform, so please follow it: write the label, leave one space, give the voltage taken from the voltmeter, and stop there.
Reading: 0.08 kV
